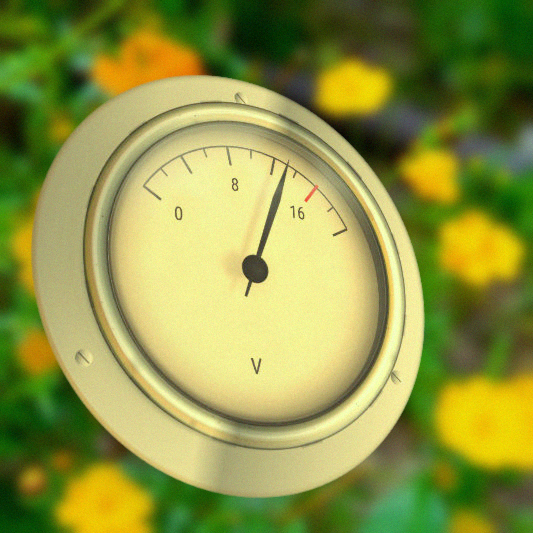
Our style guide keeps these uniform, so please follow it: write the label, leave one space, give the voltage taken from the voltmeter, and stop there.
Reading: 13 V
